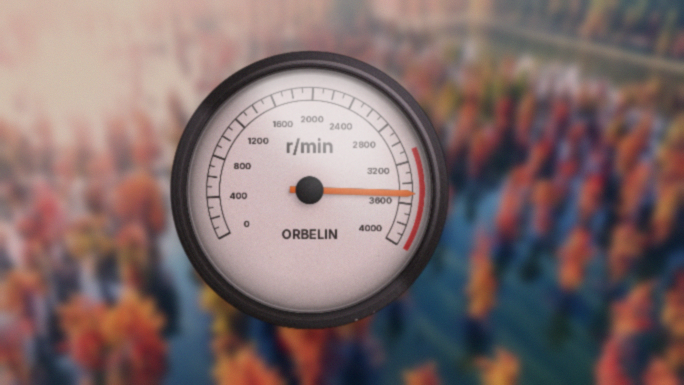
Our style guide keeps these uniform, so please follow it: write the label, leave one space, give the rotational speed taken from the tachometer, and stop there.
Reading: 3500 rpm
